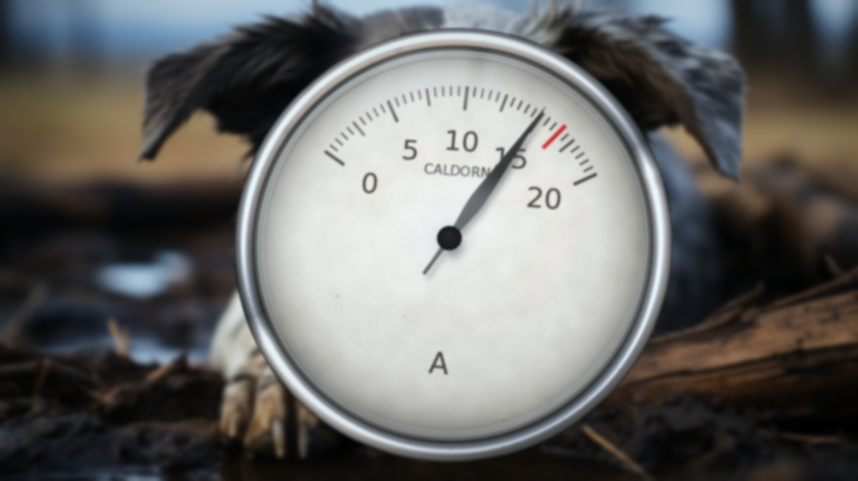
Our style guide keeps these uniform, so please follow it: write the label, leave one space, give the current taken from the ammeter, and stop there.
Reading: 15 A
